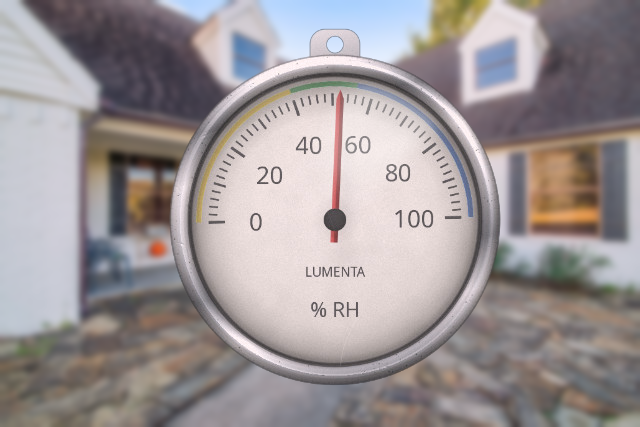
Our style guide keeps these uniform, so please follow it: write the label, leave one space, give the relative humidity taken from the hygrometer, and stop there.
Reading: 52 %
